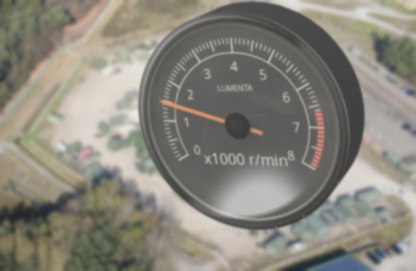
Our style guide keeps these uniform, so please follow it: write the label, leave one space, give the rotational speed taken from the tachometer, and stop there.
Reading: 1500 rpm
